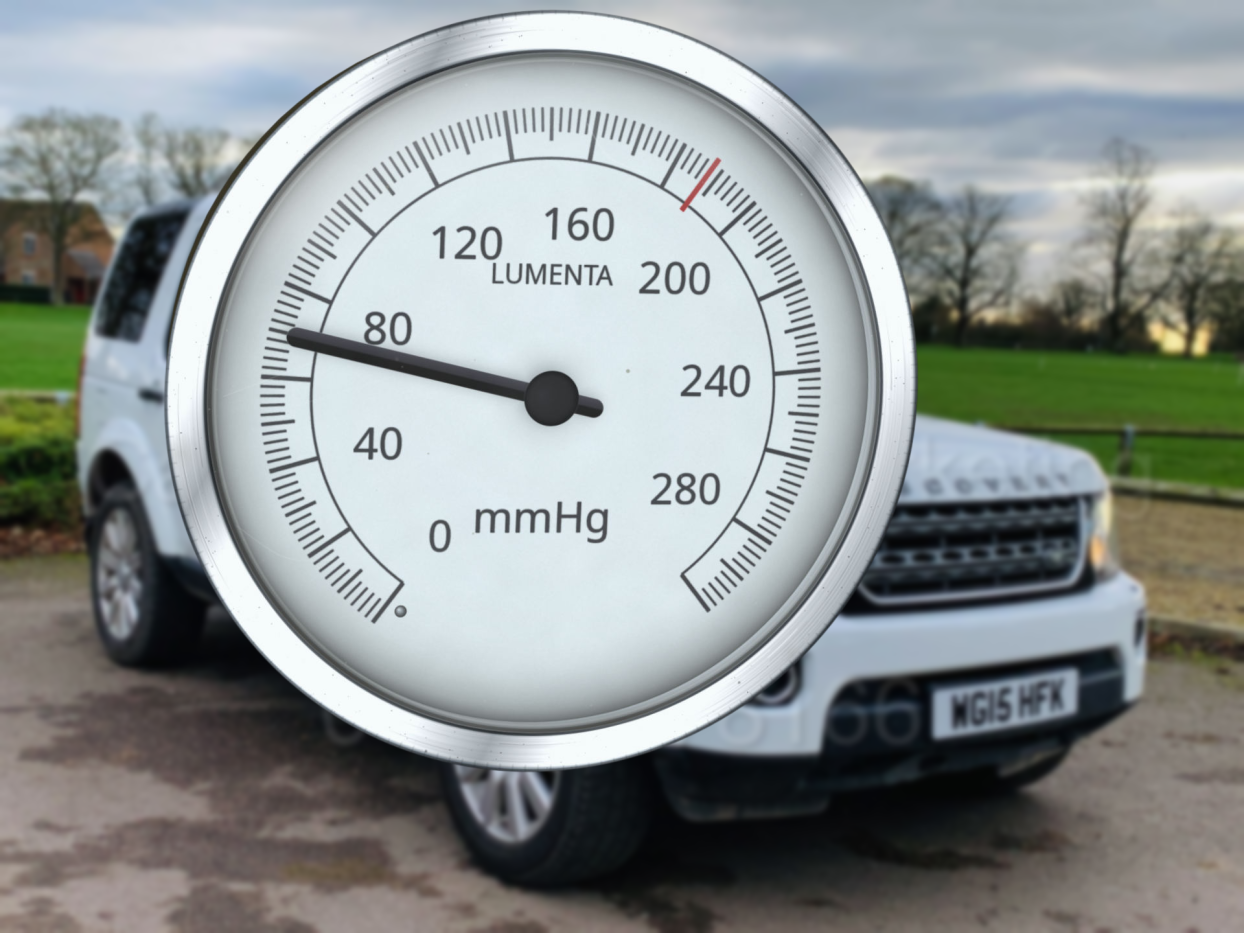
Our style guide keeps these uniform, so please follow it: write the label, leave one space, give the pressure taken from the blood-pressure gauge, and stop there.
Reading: 70 mmHg
